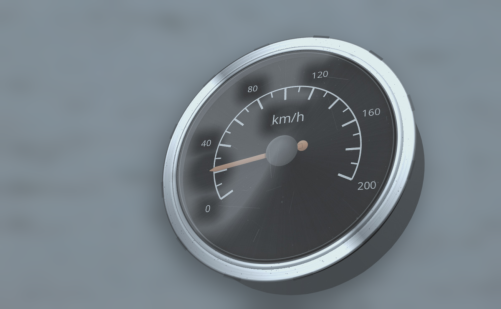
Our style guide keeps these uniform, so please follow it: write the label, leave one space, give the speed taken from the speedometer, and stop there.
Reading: 20 km/h
